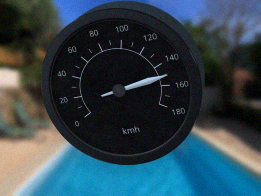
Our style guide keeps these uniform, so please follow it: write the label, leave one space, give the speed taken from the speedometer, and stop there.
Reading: 150 km/h
